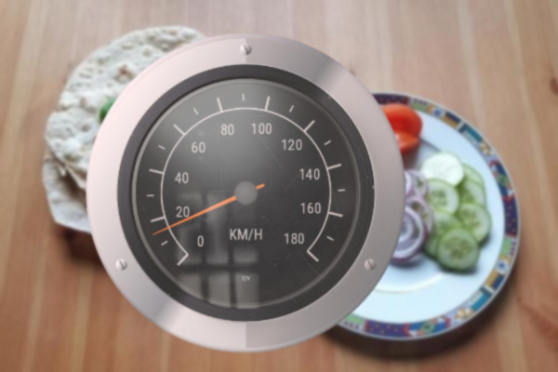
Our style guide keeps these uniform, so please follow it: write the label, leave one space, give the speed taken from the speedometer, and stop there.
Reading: 15 km/h
